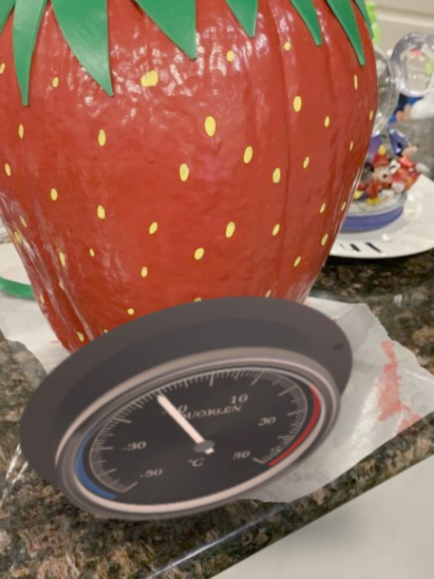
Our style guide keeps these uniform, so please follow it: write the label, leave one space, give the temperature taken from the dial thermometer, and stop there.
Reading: -10 °C
